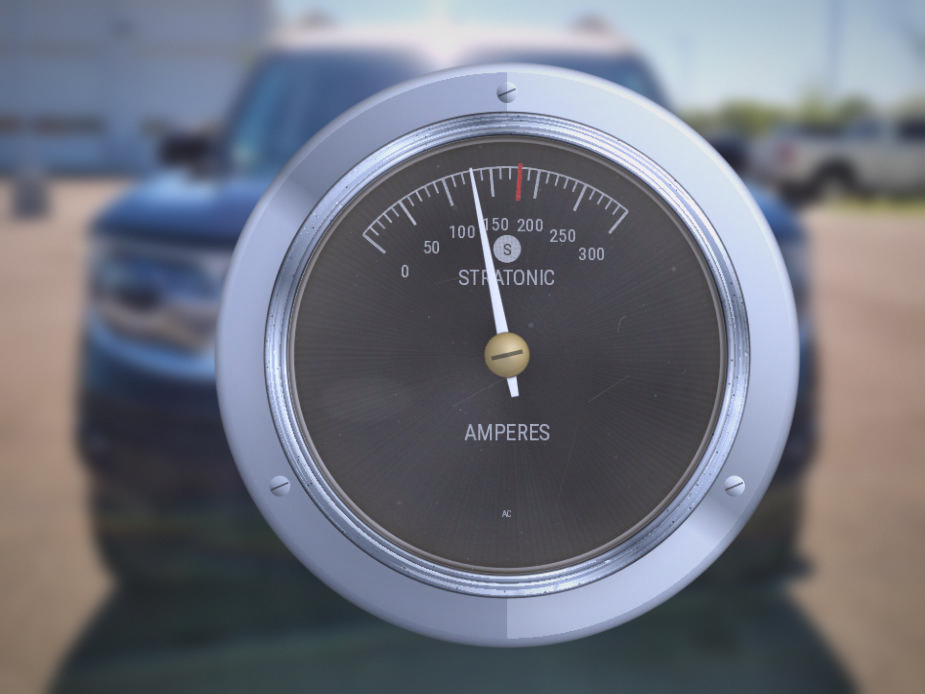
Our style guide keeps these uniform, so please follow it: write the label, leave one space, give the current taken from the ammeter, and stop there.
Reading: 130 A
